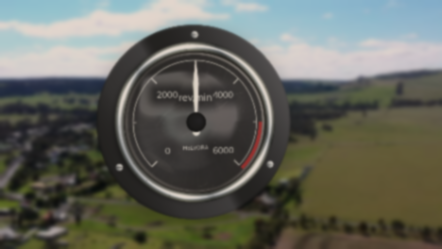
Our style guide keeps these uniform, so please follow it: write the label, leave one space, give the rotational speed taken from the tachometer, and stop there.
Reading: 3000 rpm
